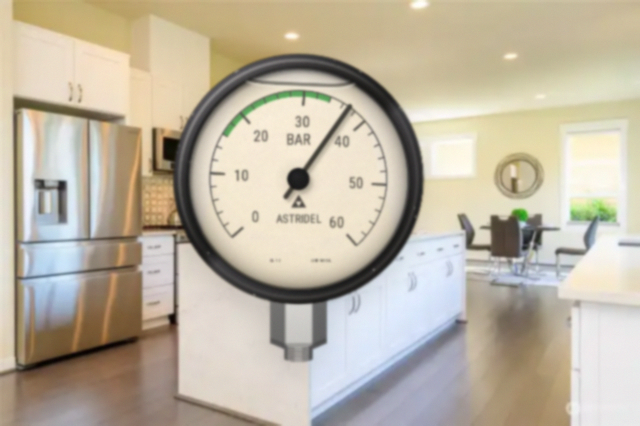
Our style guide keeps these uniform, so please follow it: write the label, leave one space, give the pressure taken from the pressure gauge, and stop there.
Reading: 37 bar
